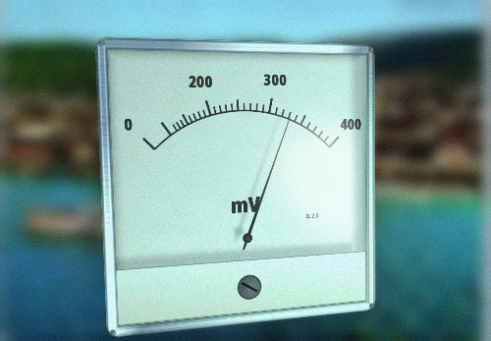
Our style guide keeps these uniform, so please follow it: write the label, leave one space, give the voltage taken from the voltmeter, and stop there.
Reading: 330 mV
